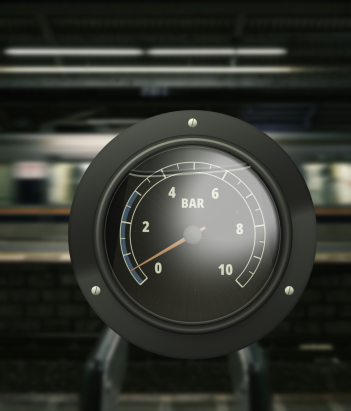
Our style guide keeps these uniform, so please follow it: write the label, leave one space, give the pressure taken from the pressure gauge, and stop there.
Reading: 0.5 bar
